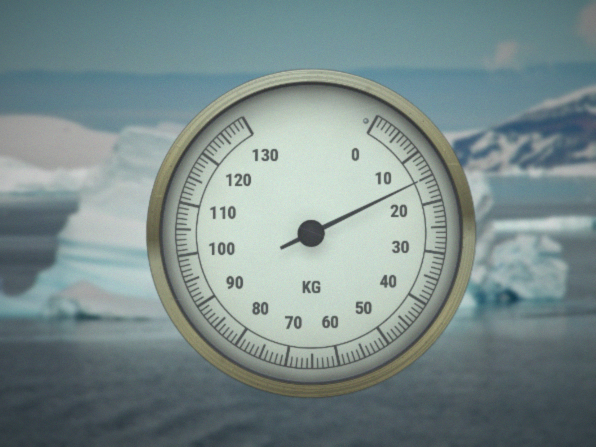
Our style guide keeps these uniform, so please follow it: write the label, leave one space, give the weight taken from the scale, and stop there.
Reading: 15 kg
